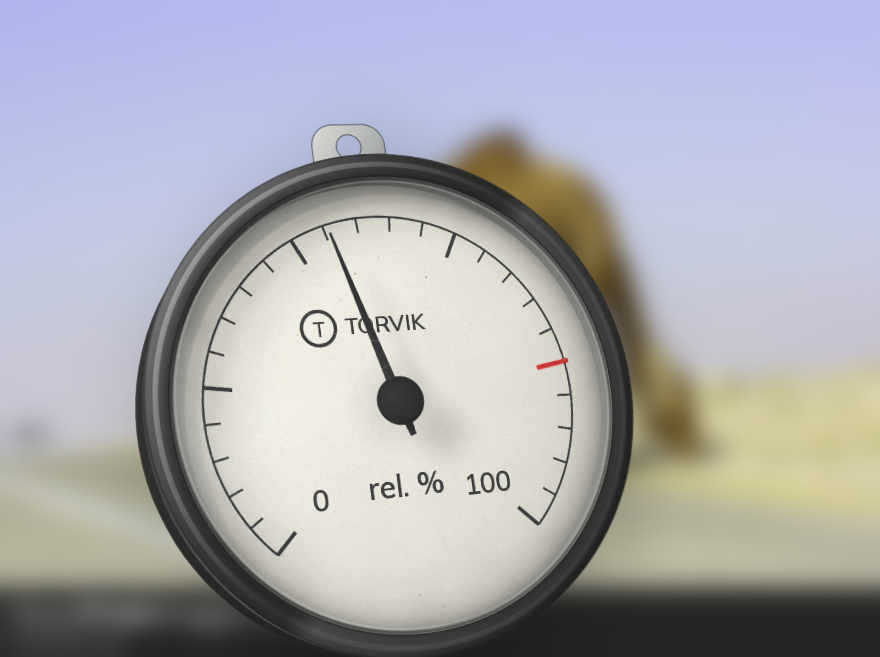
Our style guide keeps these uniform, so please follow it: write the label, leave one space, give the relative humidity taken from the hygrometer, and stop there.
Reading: 44 %
